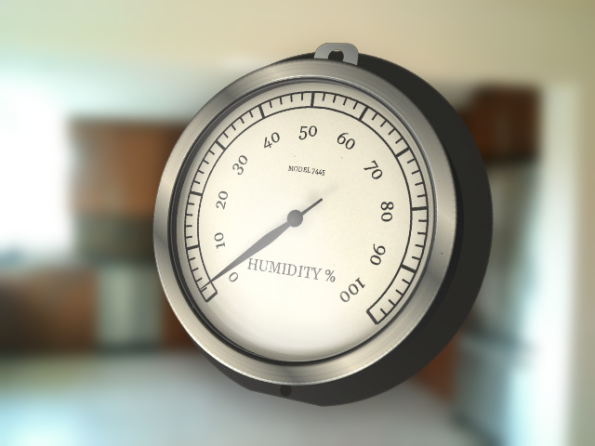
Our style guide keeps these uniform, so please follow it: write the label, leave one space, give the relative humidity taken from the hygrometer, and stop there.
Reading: 2 %
